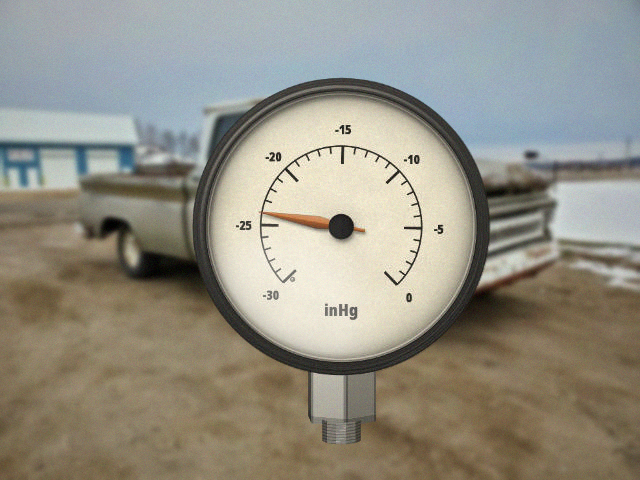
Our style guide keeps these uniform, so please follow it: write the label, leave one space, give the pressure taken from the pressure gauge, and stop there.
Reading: -24 inHg
